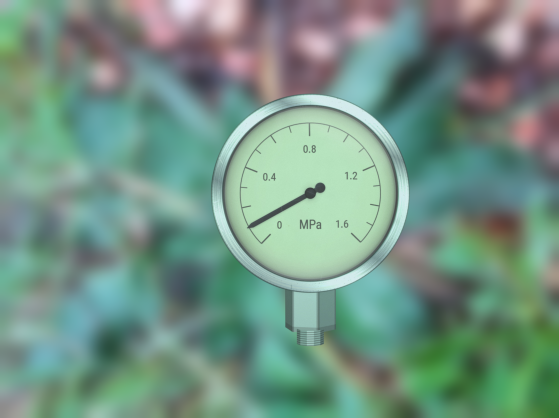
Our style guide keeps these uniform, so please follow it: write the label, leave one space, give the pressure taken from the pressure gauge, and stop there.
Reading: 0.1 MPa
